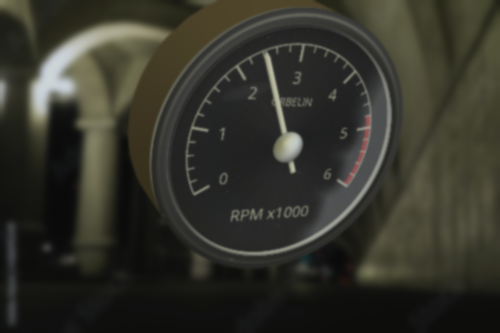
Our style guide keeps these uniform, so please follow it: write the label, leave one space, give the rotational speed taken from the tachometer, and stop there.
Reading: 2400 rpm
